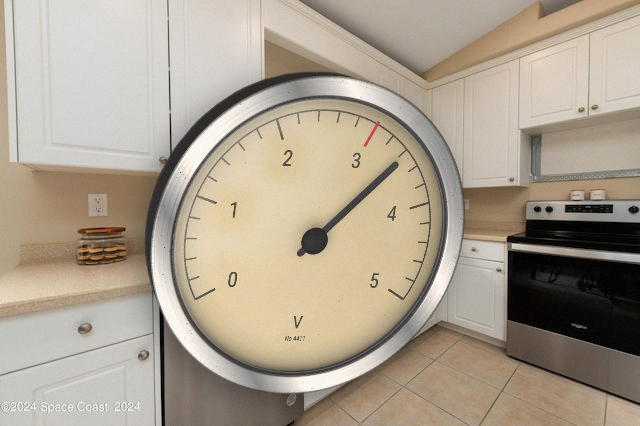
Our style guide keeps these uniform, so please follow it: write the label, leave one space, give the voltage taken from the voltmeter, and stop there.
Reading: 3.4 V
